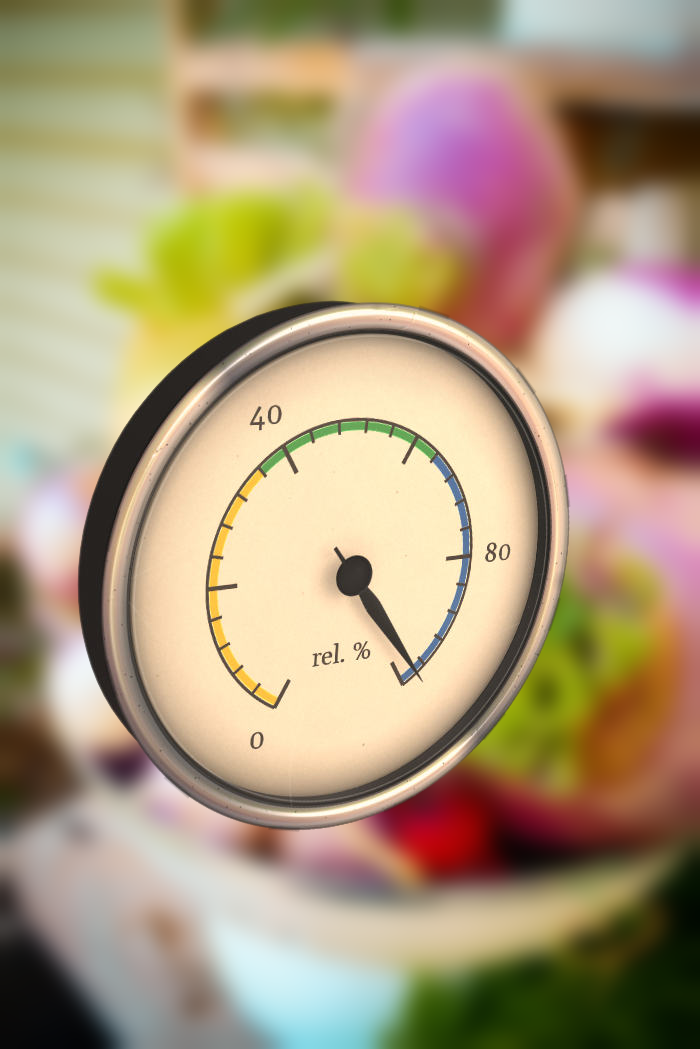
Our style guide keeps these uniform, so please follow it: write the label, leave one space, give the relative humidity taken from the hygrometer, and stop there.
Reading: 98 %
